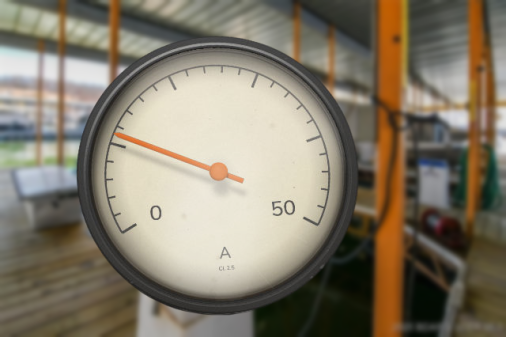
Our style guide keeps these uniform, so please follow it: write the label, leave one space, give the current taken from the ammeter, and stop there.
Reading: 11 A
